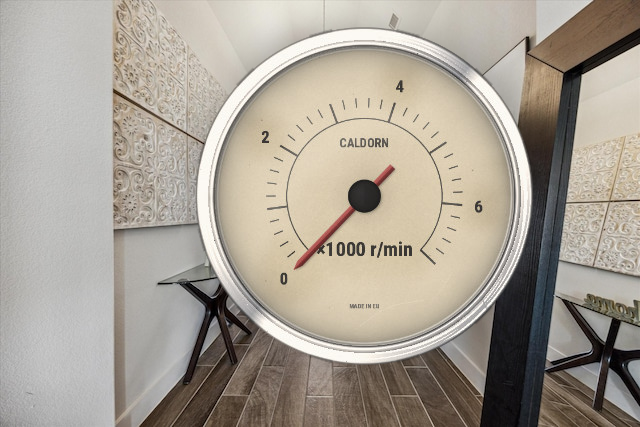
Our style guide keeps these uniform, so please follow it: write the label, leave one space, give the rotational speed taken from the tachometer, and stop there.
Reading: 0 rpm
